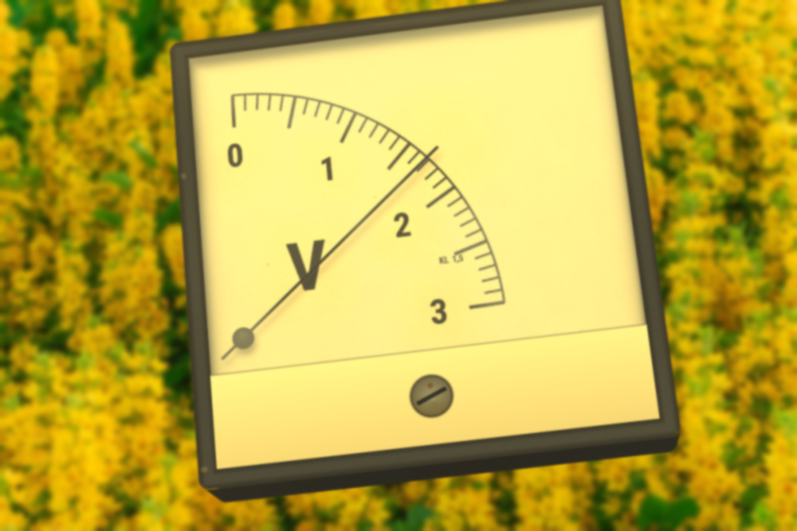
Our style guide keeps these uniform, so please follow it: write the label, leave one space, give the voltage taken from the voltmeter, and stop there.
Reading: 1.7 V
